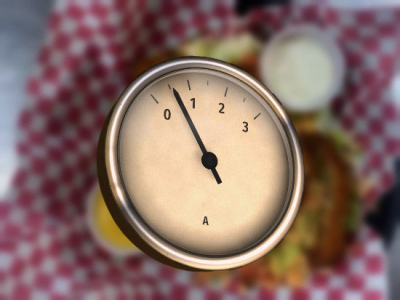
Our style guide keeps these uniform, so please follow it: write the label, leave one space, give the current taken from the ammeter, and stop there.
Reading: 0.5 A
